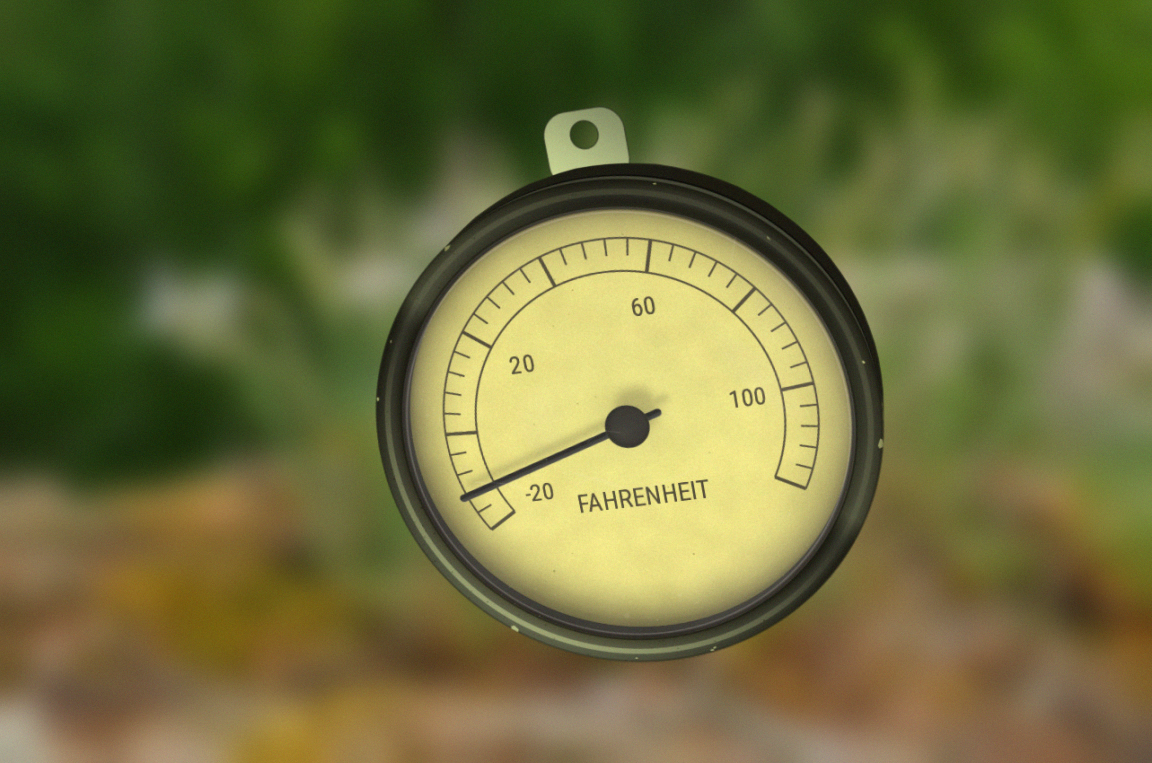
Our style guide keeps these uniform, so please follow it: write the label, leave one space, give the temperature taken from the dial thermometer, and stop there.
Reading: -12 °F
